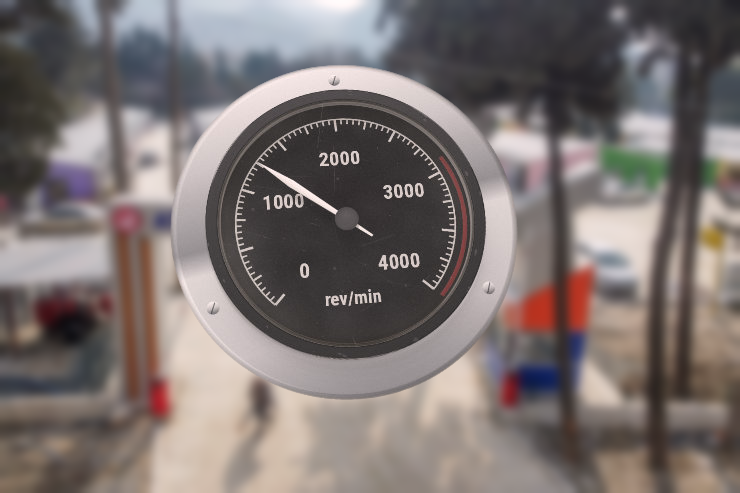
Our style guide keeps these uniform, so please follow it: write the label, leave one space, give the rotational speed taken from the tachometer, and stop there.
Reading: 1250 rpm
